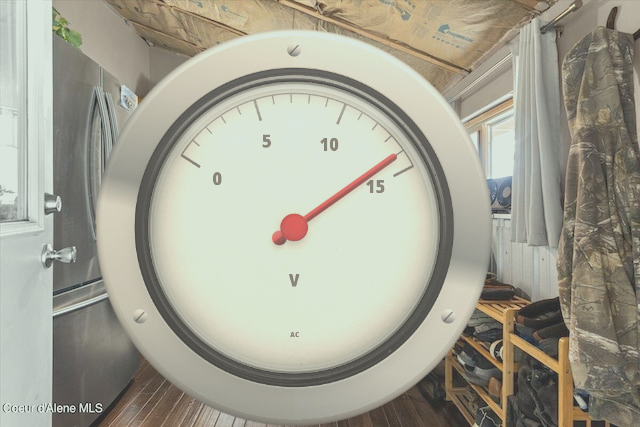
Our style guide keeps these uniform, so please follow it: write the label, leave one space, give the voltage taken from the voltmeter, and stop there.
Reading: 14 V
